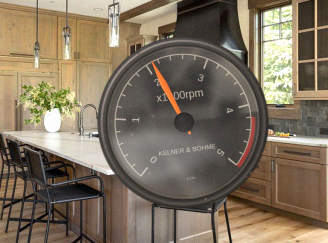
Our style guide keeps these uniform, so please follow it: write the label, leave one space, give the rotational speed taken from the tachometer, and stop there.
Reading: 2100 rpm
